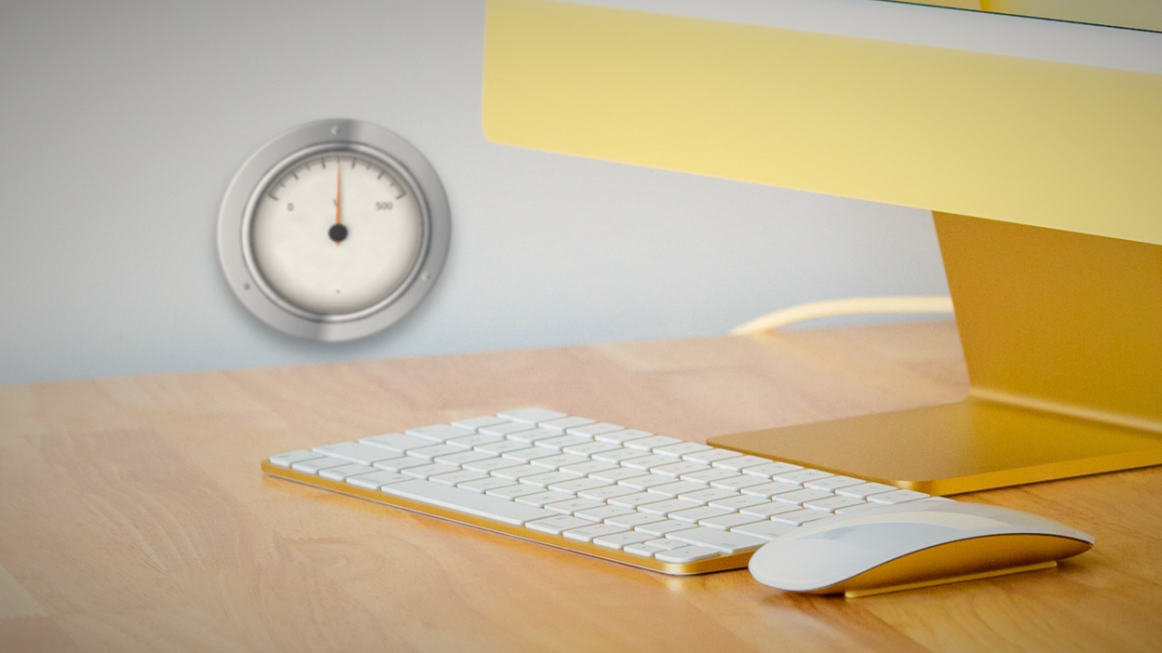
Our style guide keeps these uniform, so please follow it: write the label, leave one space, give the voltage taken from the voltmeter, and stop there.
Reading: 250 V
